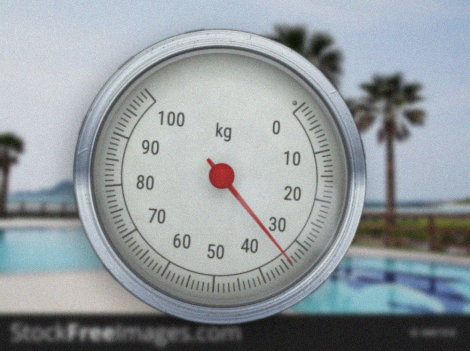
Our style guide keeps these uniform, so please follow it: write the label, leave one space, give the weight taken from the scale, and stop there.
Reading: 34 kg
